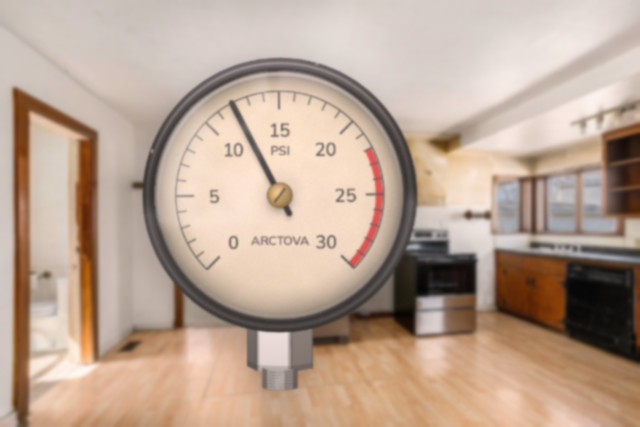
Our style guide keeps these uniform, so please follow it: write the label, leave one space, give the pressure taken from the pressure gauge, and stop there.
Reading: 12 psi
